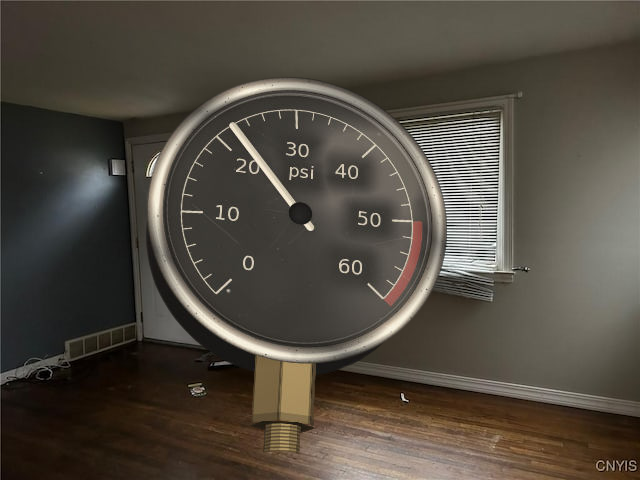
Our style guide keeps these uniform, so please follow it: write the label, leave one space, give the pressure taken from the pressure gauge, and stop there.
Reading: 22 psi
